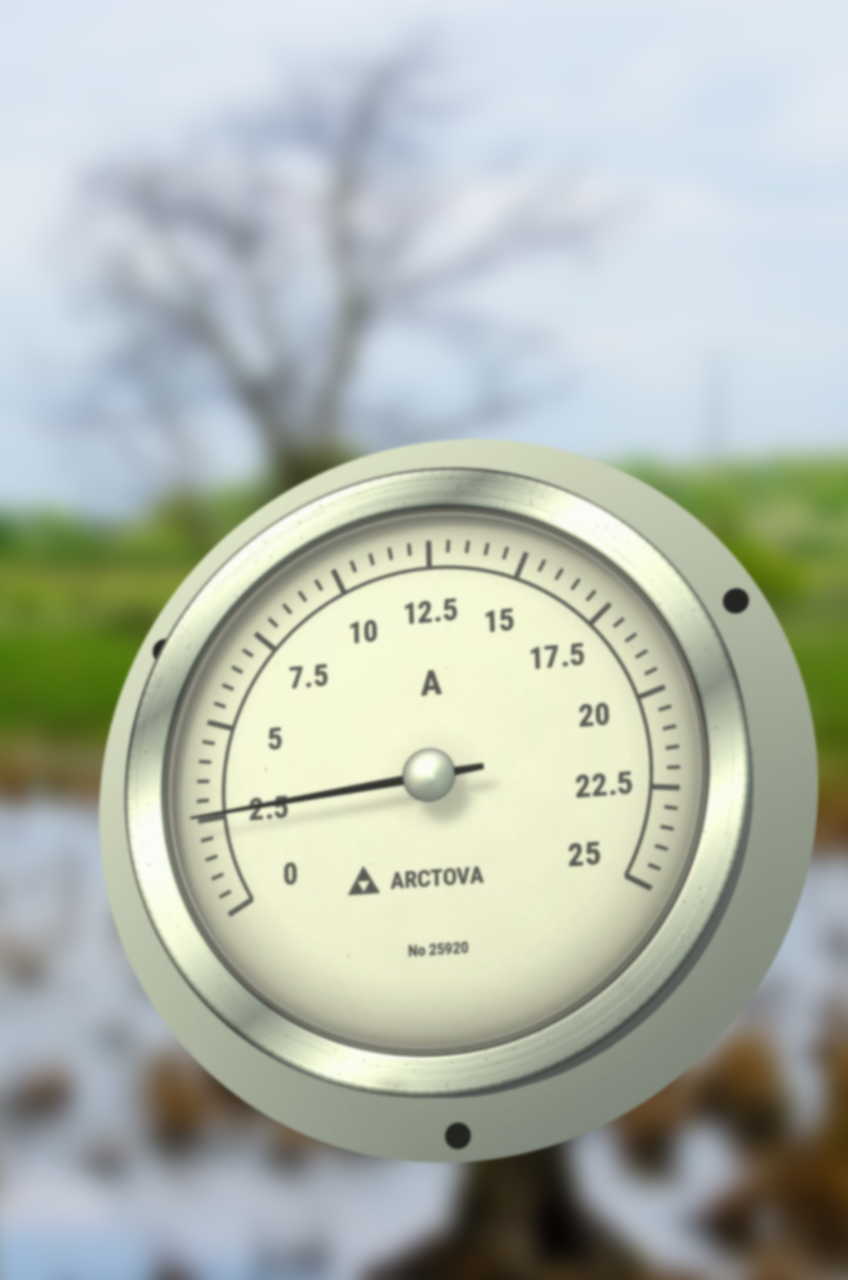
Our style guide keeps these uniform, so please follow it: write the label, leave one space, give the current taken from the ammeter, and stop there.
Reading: 2.5 A
